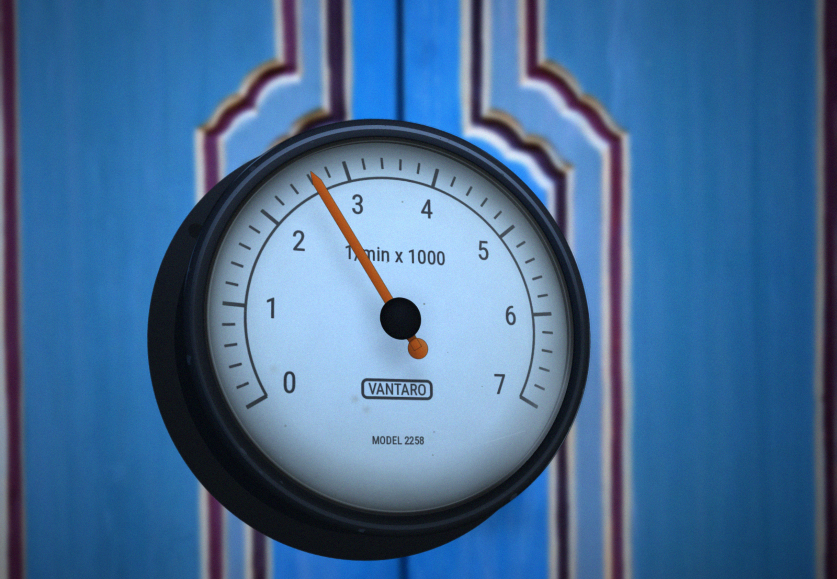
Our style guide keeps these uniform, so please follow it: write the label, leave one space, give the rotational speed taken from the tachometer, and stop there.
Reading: 2600 rpm
